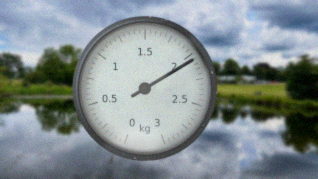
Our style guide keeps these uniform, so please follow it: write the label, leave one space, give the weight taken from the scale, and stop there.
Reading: 2.05 kg
